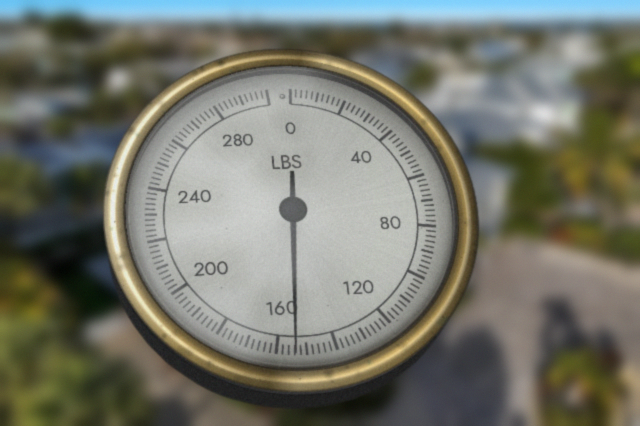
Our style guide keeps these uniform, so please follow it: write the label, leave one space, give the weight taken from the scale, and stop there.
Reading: 154 lb
